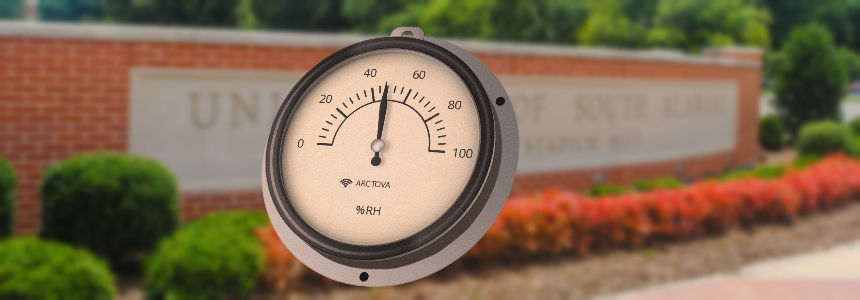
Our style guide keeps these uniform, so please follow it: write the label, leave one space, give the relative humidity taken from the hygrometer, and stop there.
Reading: 48 %
